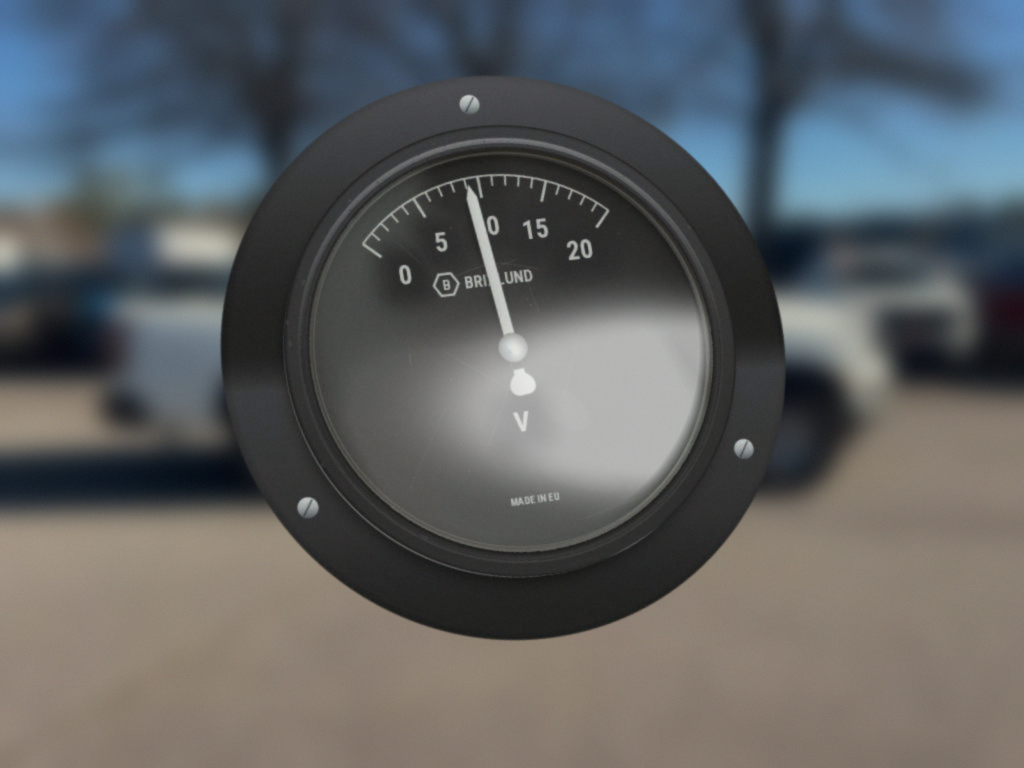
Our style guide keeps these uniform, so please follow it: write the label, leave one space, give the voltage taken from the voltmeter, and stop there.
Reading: 9 V
